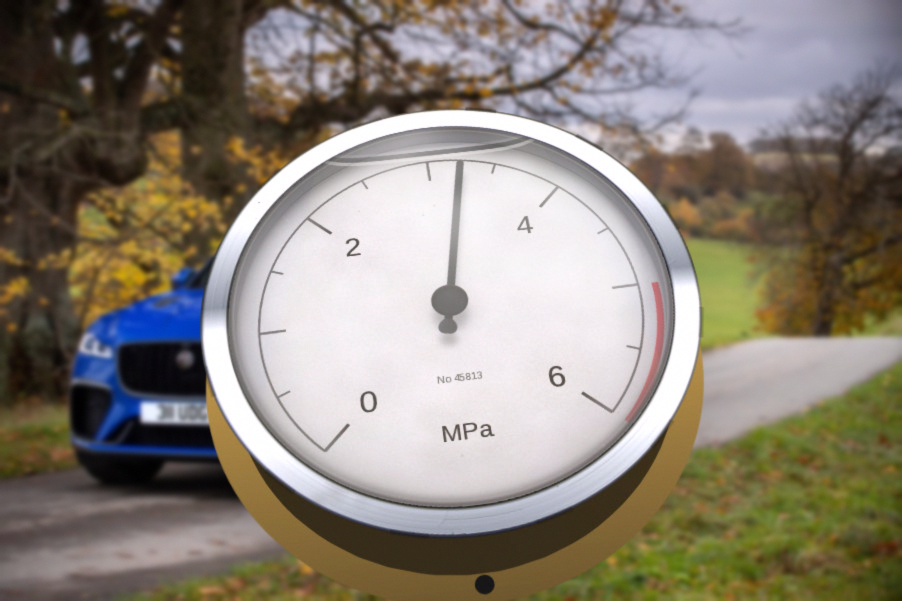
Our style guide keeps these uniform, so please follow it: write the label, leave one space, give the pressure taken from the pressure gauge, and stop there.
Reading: 3.25 MPa
